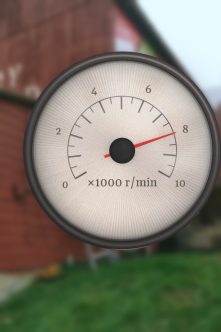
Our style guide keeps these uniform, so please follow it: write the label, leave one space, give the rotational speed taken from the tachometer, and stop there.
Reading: 8000 rpm
